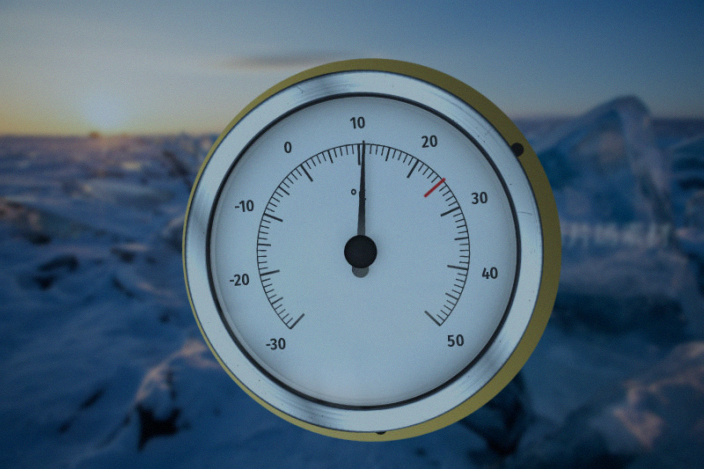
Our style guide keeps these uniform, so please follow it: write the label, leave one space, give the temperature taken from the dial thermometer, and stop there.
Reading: 11 °C
